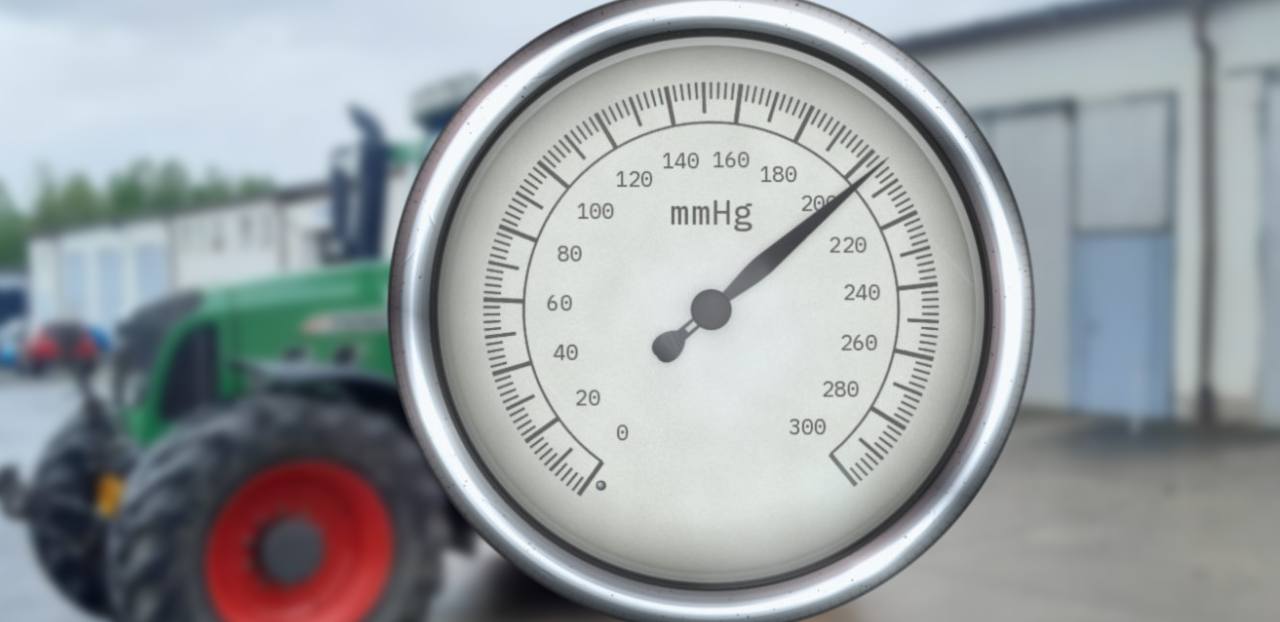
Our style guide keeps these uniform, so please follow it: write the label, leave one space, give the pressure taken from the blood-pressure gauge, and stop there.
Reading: 204 mmHg
